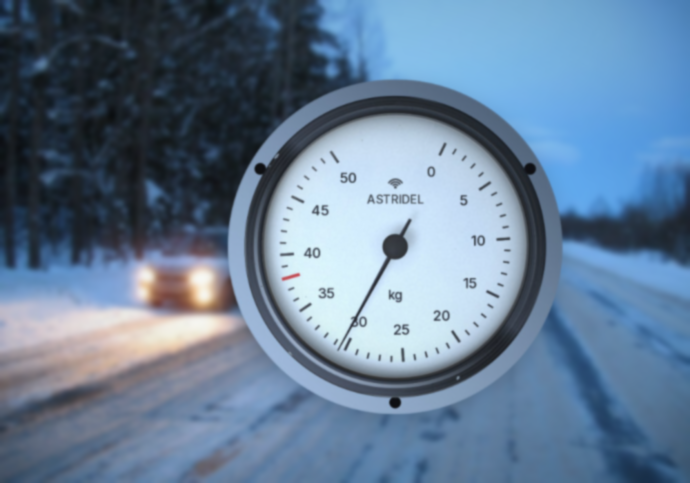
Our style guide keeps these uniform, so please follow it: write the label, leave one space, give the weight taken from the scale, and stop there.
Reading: 30.5 kg
